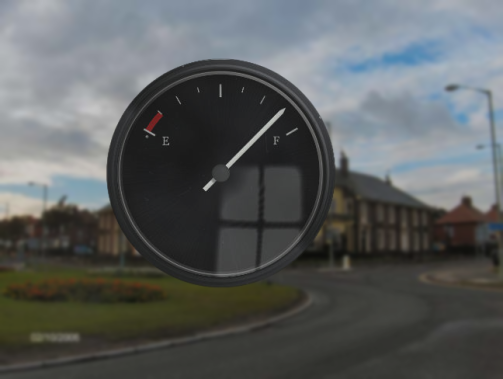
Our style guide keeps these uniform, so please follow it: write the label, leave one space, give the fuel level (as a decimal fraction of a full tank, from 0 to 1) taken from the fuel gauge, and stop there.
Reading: 0.875
